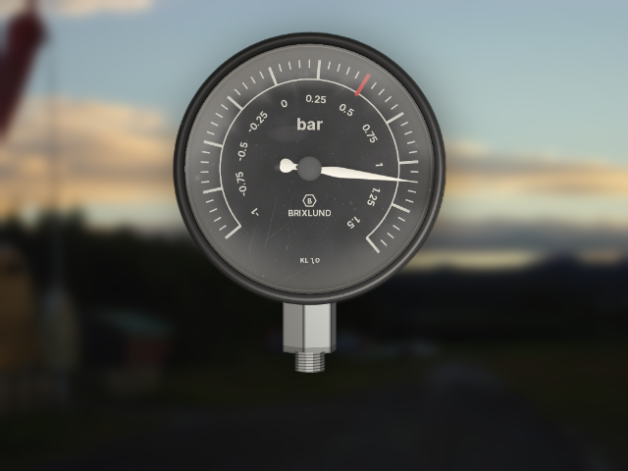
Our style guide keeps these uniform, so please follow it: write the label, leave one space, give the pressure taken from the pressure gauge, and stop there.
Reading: 1.1 bar
